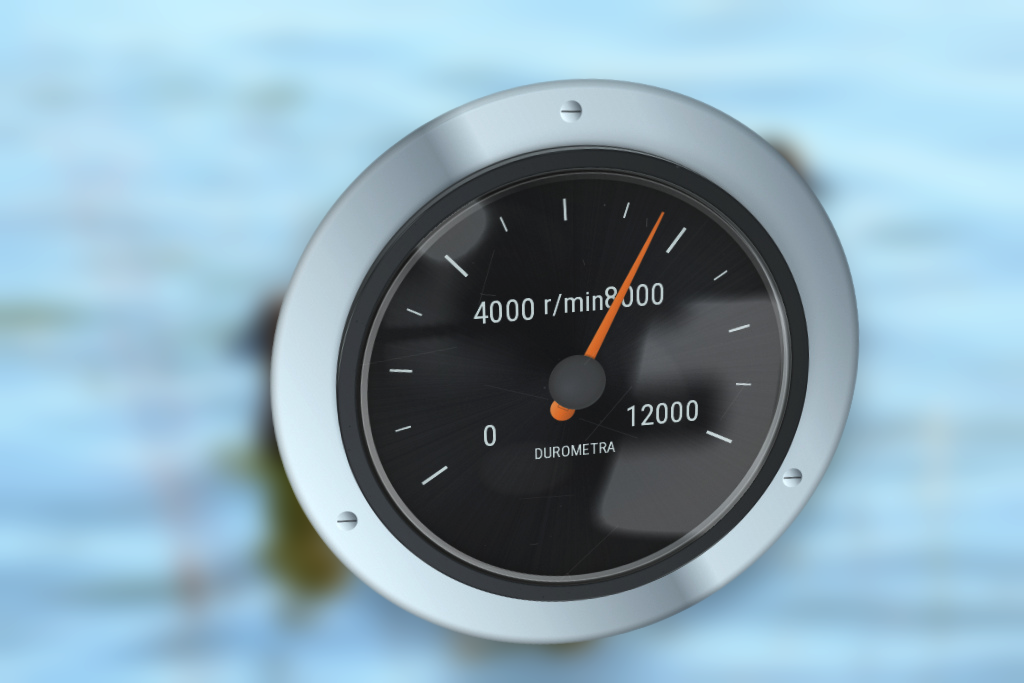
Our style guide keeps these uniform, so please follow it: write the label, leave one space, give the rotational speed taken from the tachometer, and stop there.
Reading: 7500 rpm
